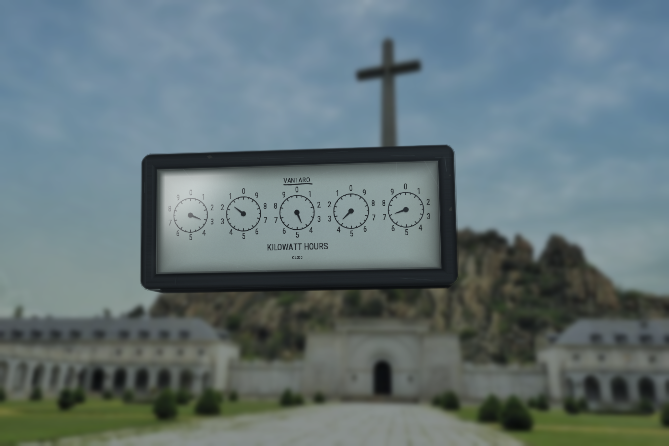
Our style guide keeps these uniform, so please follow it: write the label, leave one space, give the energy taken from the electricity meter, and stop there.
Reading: 31437 kWh
